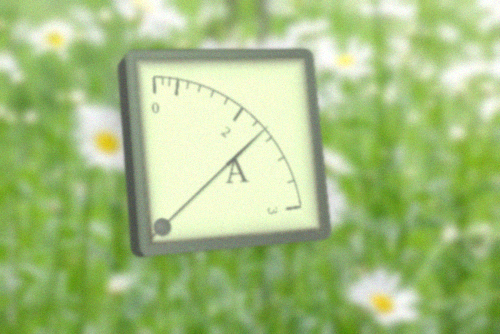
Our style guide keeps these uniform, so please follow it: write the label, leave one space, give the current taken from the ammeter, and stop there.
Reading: 2.3 A
